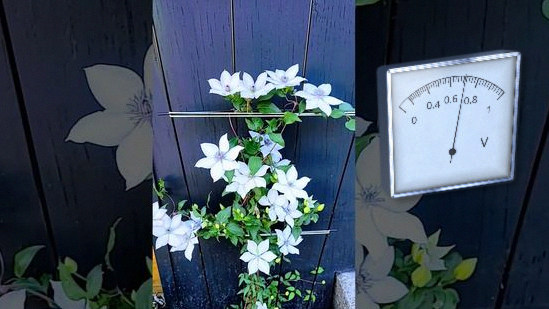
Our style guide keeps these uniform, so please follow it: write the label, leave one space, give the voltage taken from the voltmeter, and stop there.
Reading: 0.7 V
